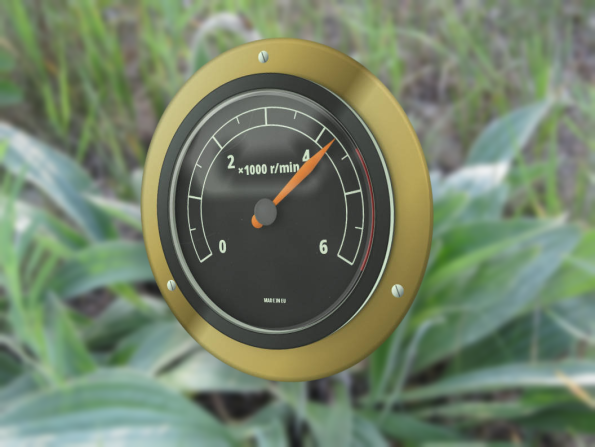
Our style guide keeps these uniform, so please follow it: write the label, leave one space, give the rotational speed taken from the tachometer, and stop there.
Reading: 4250 rpm
